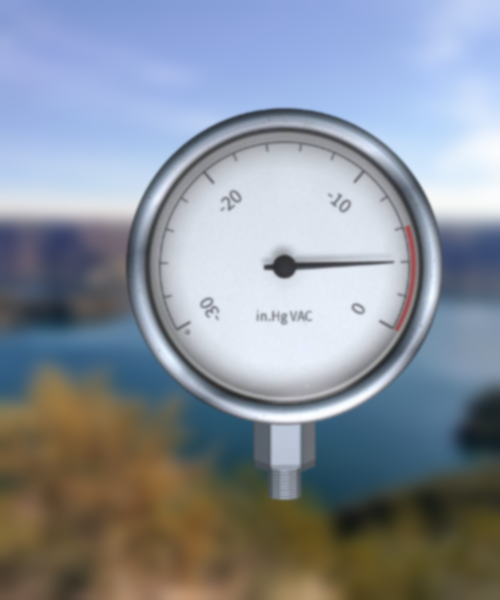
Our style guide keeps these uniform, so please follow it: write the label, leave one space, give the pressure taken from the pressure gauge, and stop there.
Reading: -4 inHg
